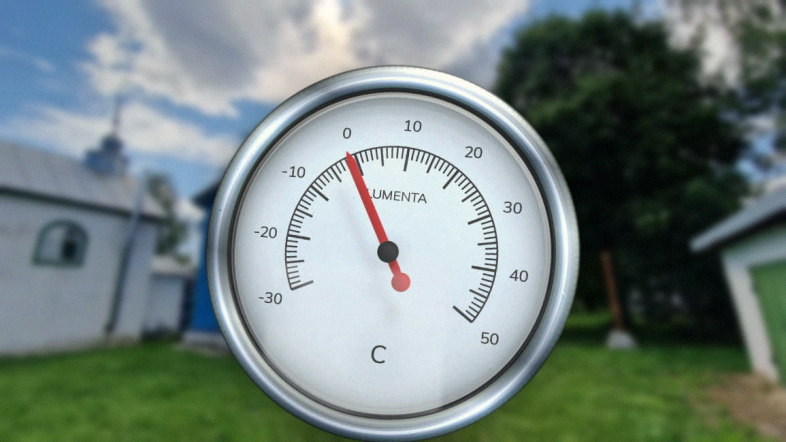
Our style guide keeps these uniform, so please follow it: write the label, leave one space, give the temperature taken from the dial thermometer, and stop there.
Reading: -1 °C
